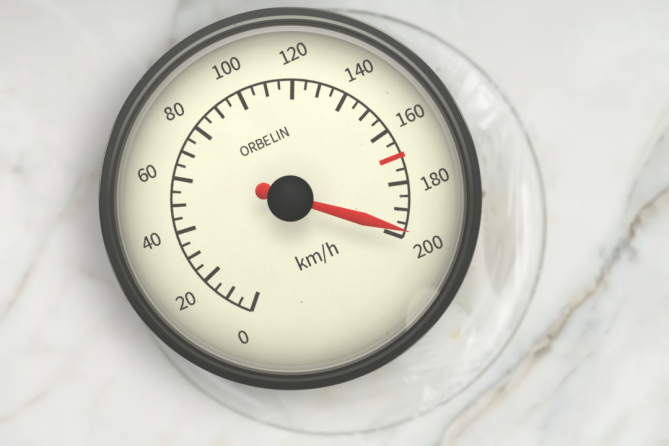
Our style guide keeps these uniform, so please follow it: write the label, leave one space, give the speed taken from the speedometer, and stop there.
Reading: 197.5 km/h
